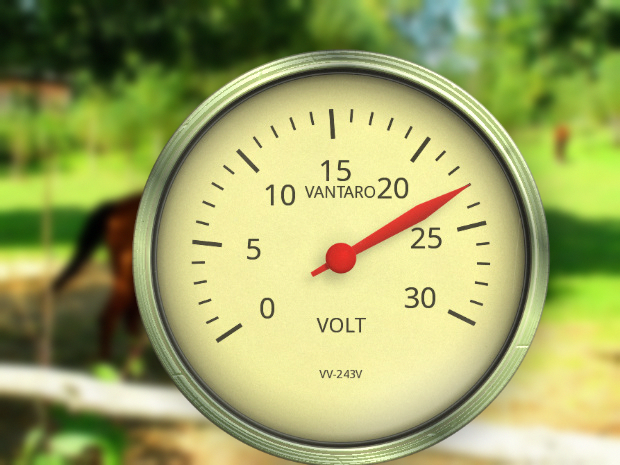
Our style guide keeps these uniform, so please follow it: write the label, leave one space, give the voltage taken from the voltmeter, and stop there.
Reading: 23 V
